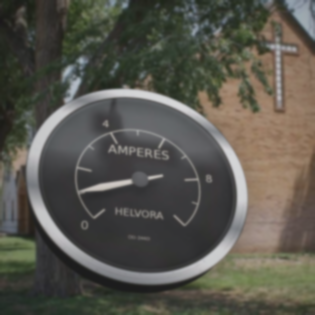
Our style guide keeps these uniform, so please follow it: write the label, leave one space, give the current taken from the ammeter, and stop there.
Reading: 1 A
